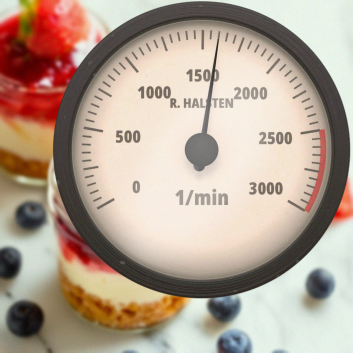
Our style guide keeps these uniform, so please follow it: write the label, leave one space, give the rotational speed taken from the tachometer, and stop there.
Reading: 1600 rpm
